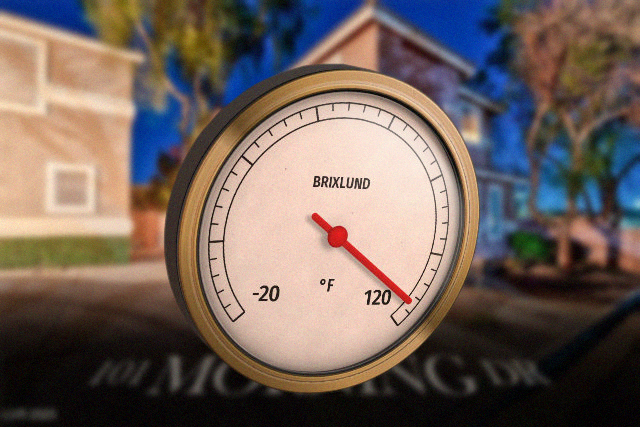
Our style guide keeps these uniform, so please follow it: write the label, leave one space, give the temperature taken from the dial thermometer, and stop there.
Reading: 114 °F
